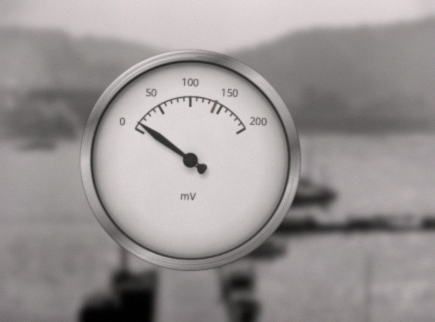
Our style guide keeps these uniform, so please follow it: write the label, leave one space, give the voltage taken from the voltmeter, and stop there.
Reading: 10 mV
